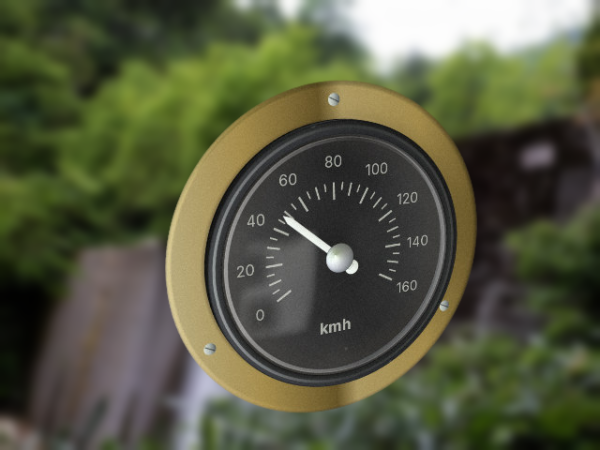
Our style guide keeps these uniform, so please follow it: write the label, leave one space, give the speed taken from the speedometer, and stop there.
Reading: 47.5 km/h
